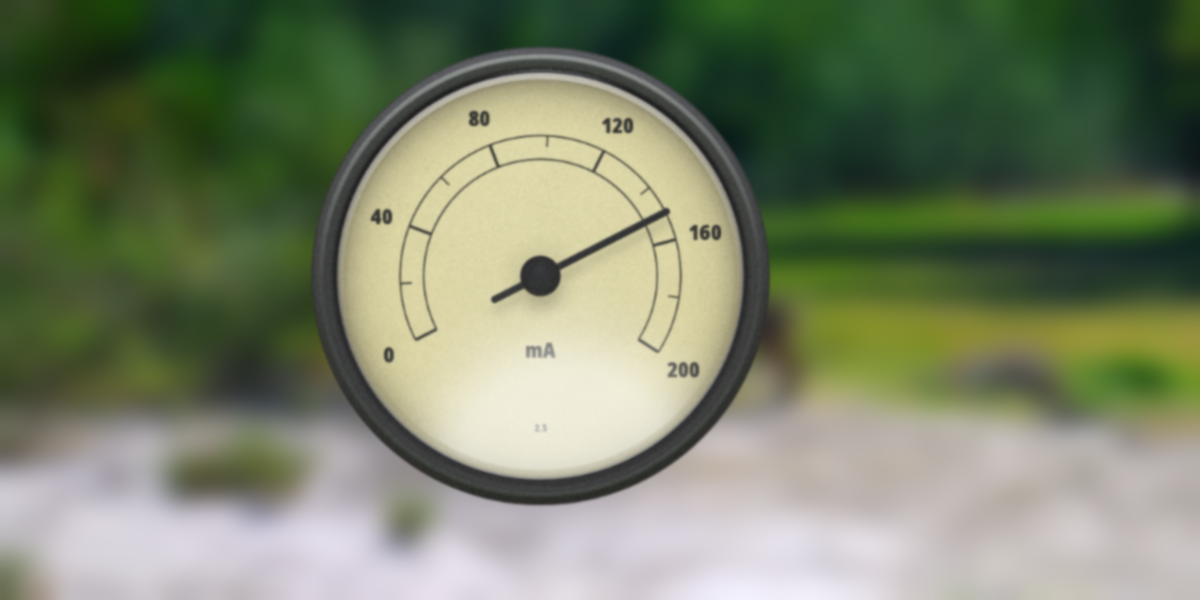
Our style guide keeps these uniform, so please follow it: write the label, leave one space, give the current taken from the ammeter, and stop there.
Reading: 150 mA
